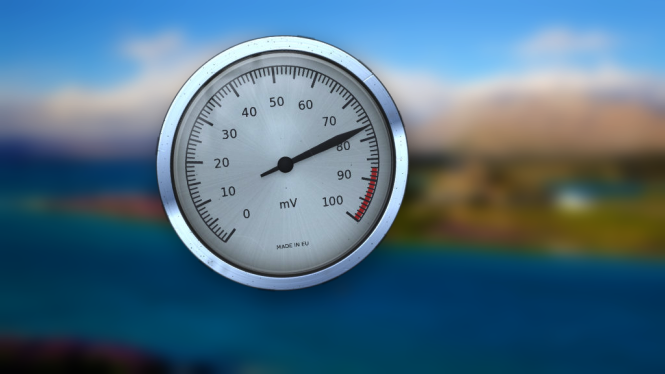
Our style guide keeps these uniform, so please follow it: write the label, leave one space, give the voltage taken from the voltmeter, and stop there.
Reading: 77 mV
